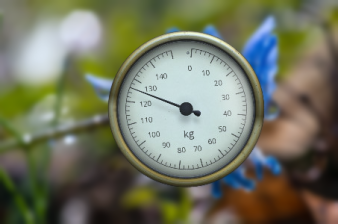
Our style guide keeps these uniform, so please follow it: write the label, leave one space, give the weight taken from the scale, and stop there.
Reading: 126 kg
